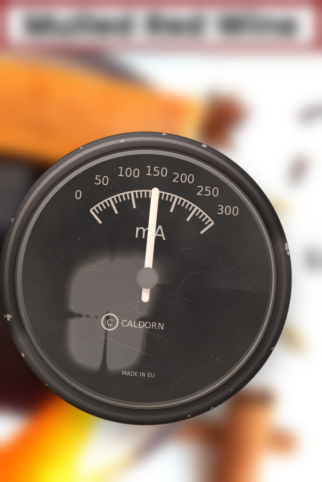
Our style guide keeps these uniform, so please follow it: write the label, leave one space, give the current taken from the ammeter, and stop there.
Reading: 150 mA
